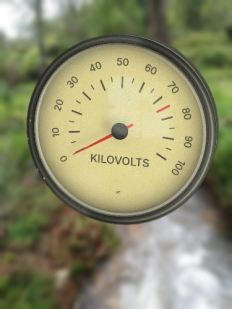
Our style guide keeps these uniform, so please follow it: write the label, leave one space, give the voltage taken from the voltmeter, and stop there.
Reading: 0 kV
